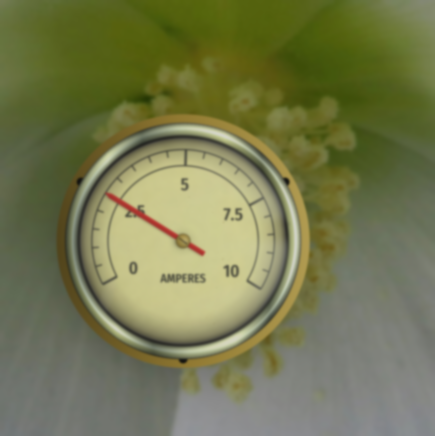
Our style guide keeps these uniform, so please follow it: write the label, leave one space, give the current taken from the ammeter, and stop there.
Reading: 2.5 A
